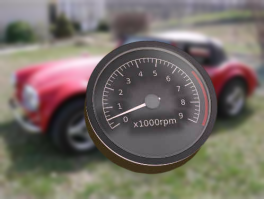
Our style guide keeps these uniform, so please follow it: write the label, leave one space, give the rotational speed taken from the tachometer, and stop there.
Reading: 400 rpm
